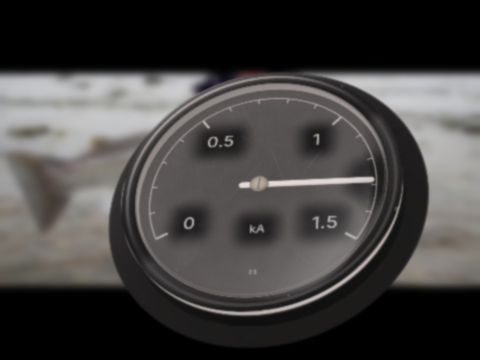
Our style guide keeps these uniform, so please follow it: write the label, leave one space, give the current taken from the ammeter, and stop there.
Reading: 1.3 kA
